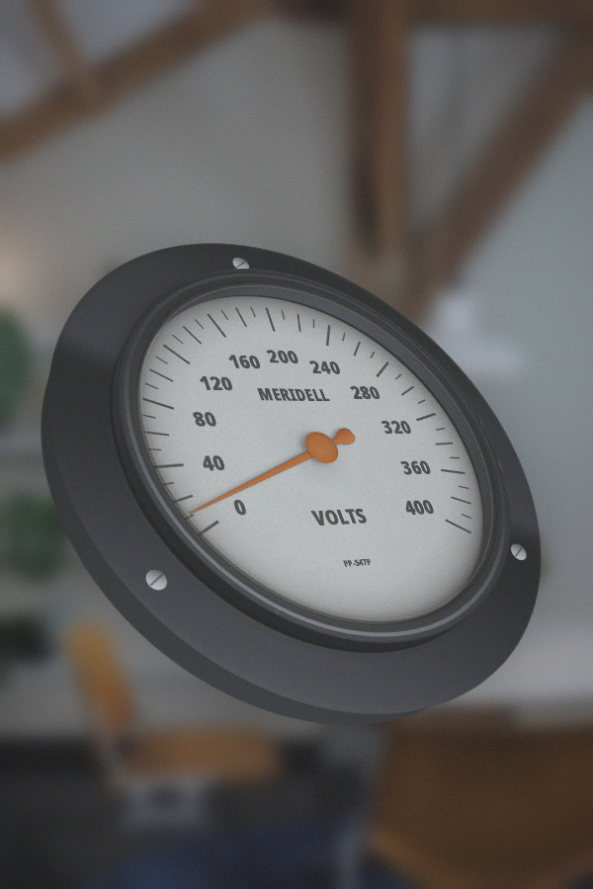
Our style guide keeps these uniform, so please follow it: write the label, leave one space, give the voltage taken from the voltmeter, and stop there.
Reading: 10 V
